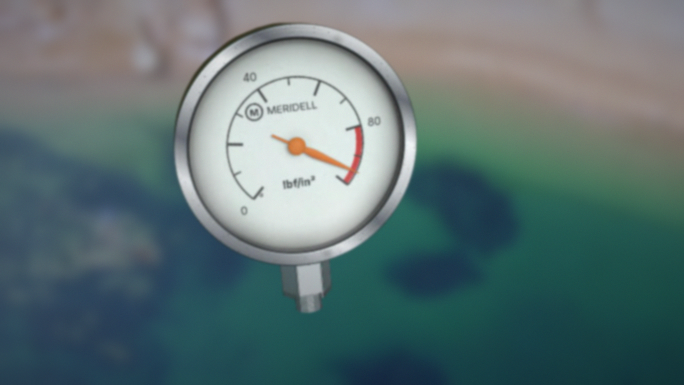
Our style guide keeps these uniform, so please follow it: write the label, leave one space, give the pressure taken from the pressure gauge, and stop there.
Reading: 95 psi
